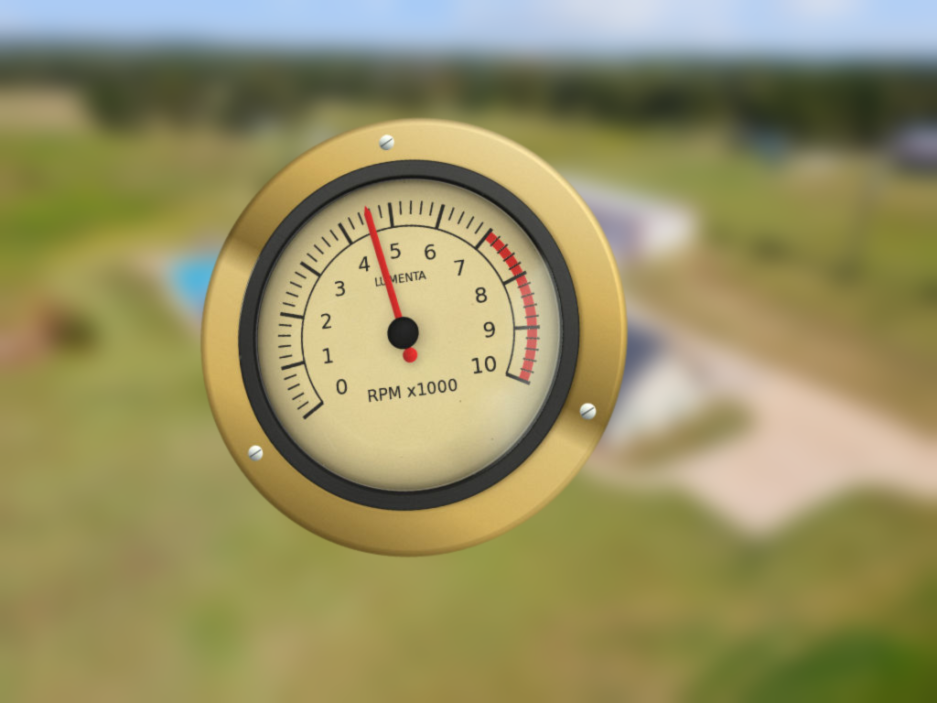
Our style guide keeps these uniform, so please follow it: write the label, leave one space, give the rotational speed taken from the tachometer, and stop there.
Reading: 4600 rpm
